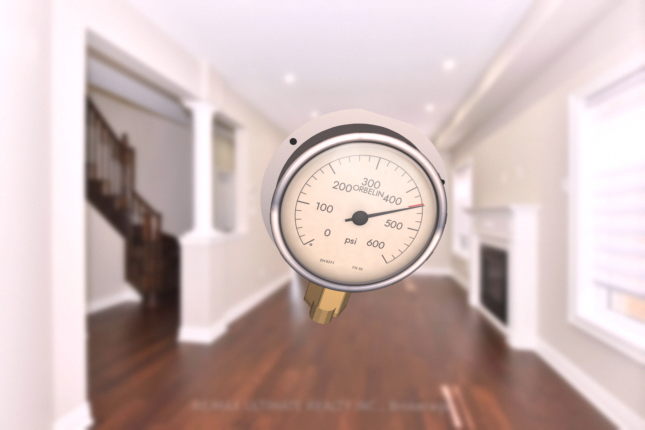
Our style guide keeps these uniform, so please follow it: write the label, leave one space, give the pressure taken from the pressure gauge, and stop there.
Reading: 440 psi
